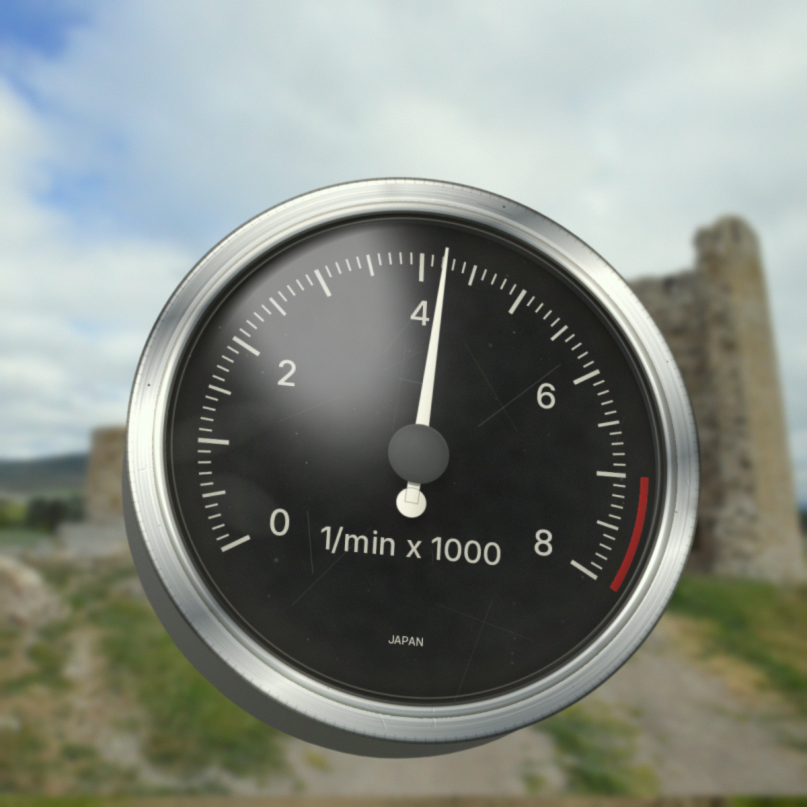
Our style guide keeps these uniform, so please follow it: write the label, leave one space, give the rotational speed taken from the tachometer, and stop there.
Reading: 4200 rpm
